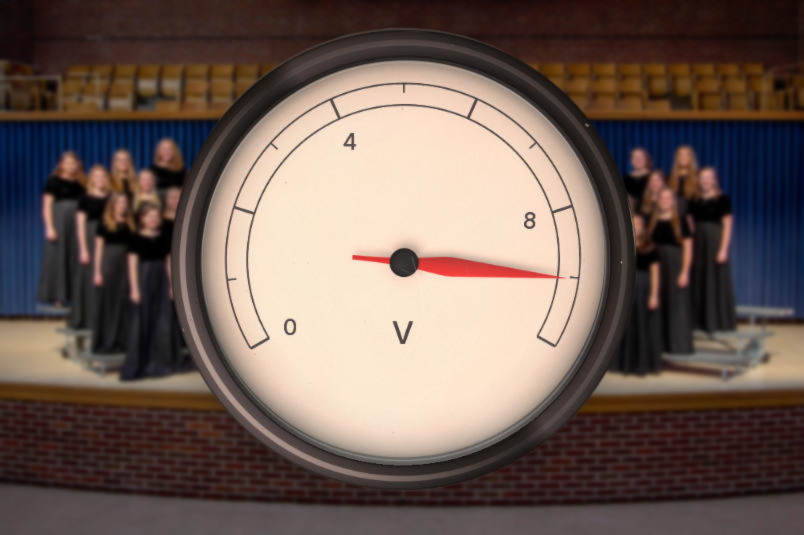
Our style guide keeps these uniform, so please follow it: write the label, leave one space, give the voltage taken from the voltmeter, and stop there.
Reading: 9 V
